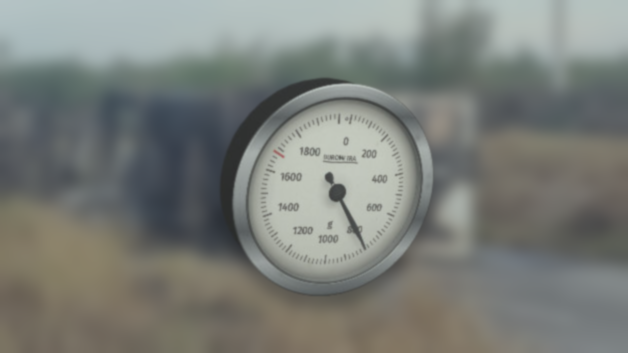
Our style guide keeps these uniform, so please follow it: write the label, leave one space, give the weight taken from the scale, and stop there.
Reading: 800 g
